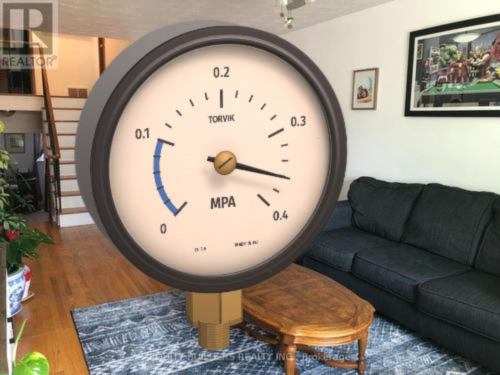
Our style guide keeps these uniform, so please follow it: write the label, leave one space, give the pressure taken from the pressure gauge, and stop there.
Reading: 0.36 MPa
